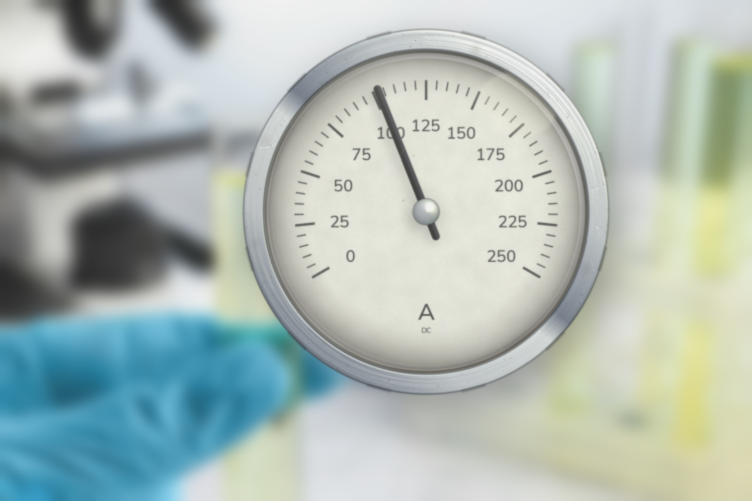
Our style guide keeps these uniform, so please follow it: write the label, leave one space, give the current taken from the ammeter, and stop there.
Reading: 102.5 A
